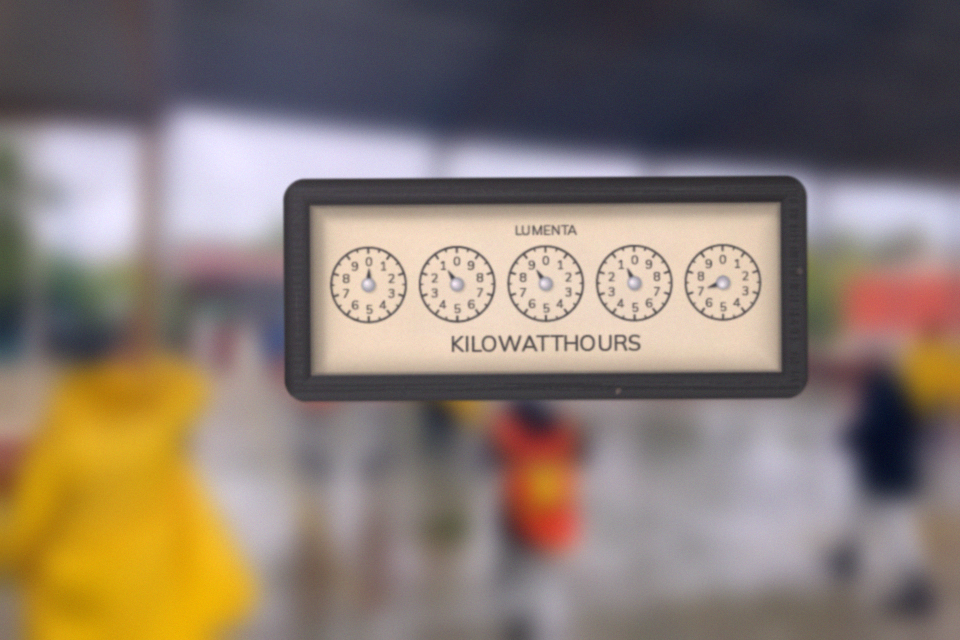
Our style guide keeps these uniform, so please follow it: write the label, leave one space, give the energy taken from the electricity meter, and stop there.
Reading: 907 kWh
